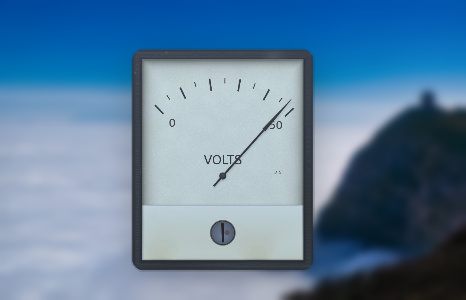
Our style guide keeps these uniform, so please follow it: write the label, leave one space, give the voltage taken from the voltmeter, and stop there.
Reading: 47.5 V
